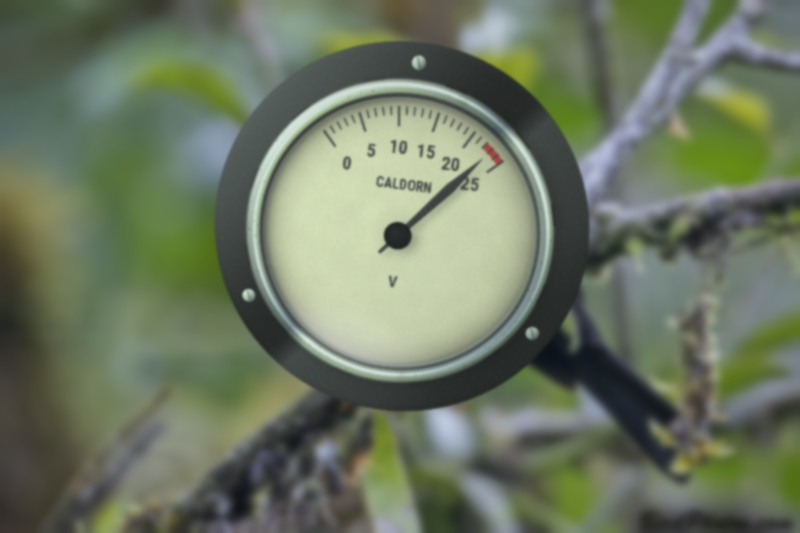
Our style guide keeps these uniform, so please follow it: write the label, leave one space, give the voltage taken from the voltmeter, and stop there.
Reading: 23 V
